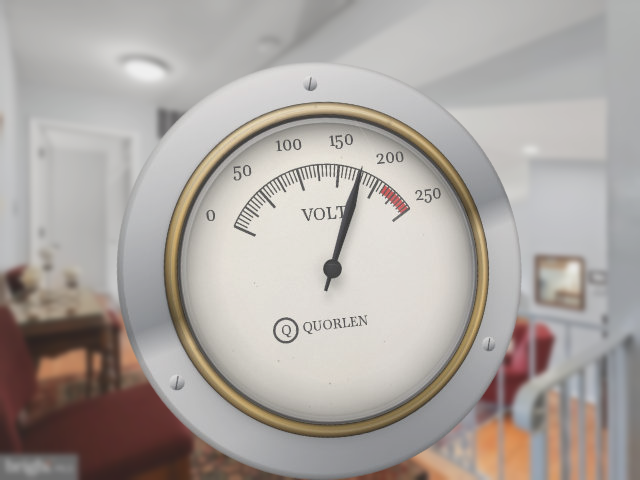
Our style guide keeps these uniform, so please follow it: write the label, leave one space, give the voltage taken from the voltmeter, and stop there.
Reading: 175 V
